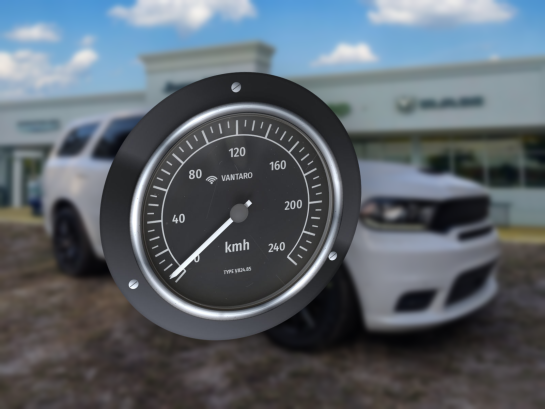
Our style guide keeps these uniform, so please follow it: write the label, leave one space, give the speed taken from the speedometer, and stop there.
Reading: 5 km/h
